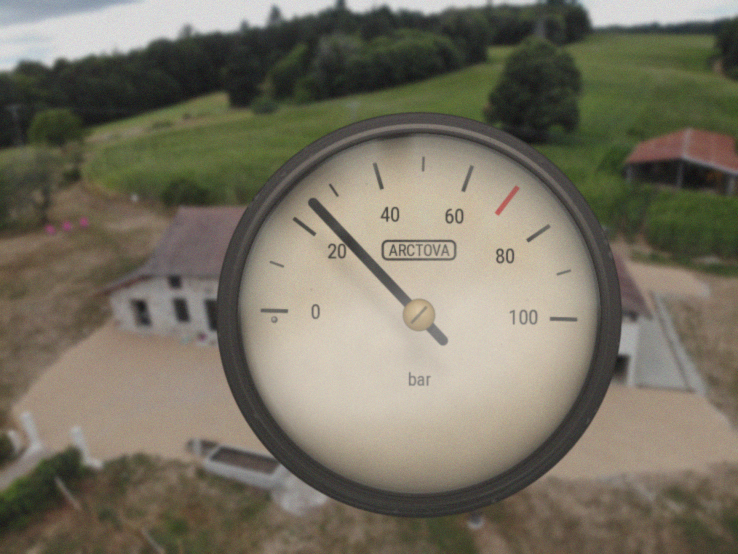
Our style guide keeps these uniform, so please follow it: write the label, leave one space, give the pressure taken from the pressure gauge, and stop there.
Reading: 25 bar
